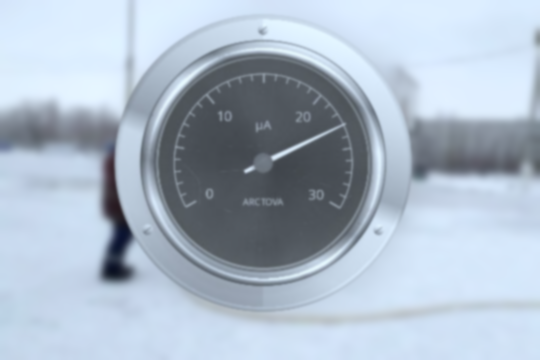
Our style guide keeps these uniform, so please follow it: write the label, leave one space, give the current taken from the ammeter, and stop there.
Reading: 23 µA
